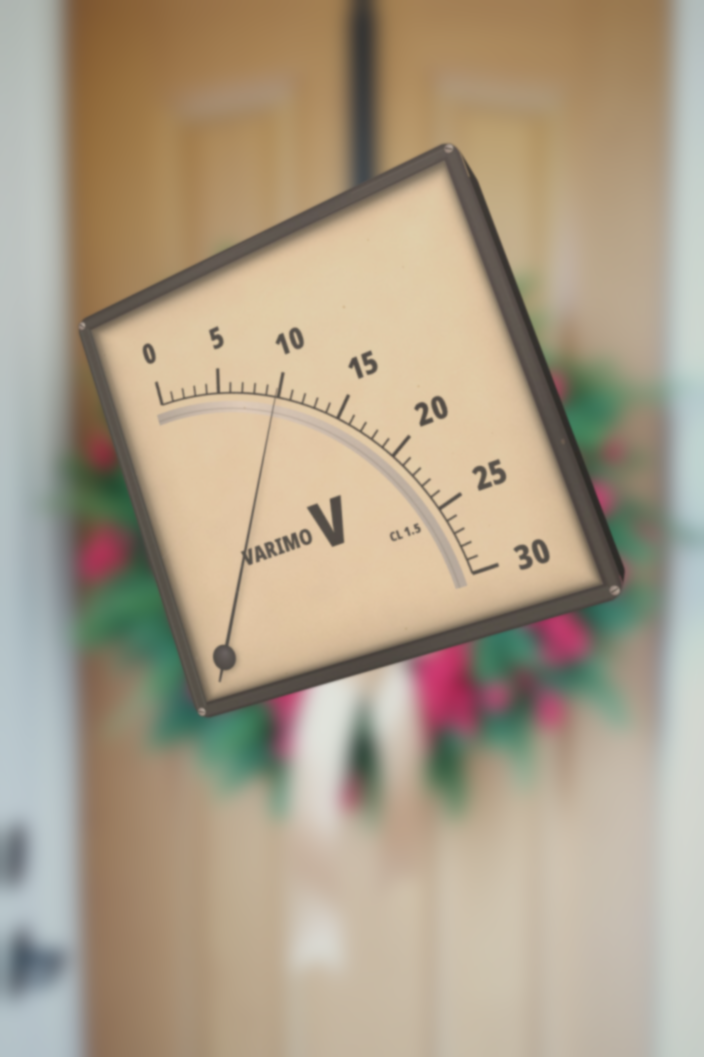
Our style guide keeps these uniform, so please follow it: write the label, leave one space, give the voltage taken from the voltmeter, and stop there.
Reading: 10 V
